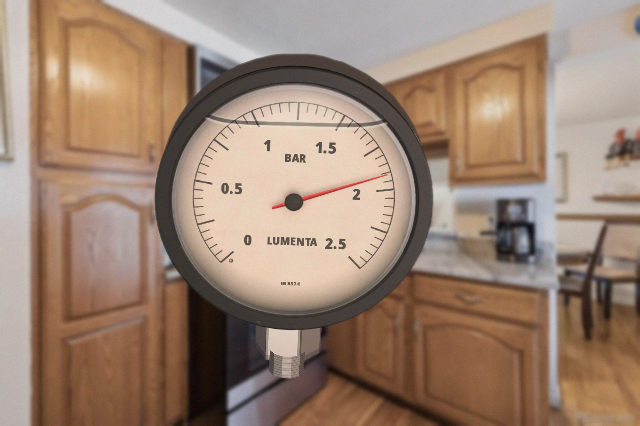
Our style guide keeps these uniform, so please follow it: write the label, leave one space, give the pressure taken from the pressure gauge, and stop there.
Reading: 1.9 bar
